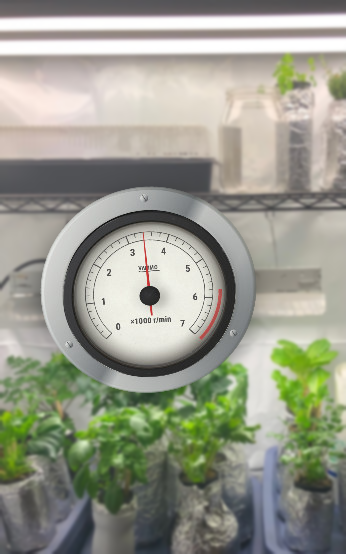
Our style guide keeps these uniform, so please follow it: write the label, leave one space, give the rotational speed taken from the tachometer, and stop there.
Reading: 3400 rpm
